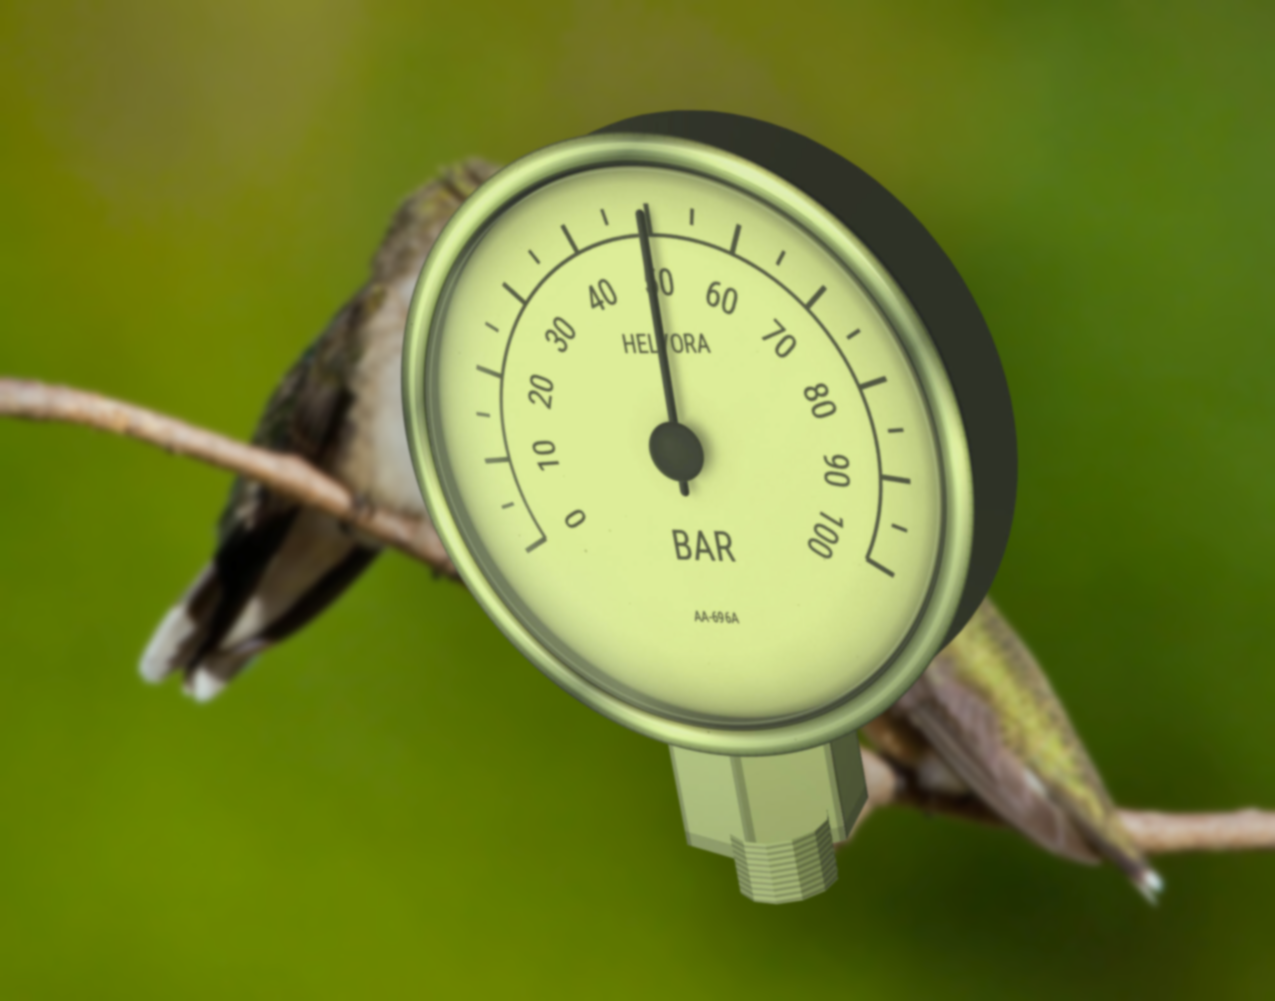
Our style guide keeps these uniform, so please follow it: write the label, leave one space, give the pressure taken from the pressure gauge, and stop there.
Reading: 50 bar
